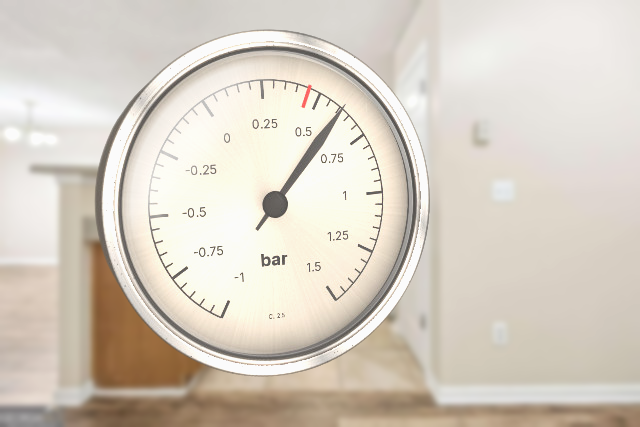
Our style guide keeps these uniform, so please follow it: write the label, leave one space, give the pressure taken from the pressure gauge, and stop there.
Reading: 0.6 bar
